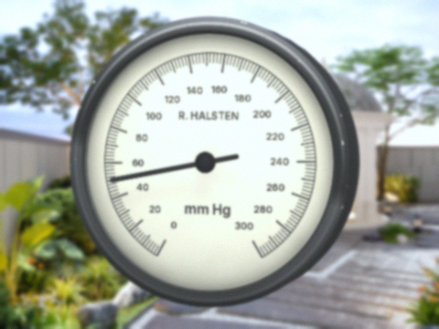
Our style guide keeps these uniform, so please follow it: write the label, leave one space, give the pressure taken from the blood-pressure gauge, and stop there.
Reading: 50 mmHg
